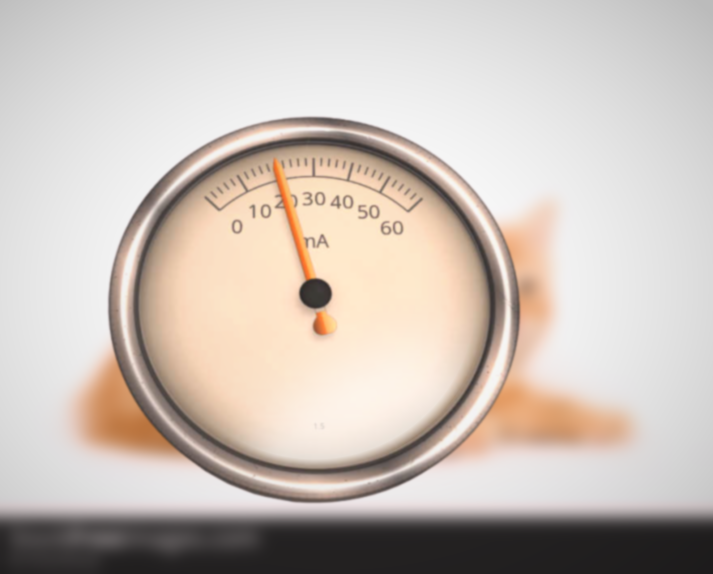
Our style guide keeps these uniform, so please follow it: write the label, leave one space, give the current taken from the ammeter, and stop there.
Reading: 20 mA
